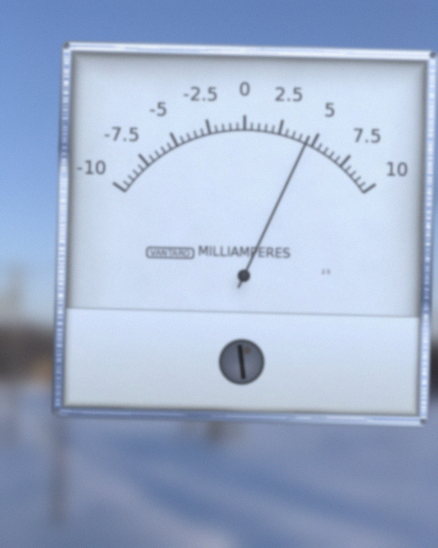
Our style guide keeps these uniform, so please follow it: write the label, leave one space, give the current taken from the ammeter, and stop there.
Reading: 4.5 mA
